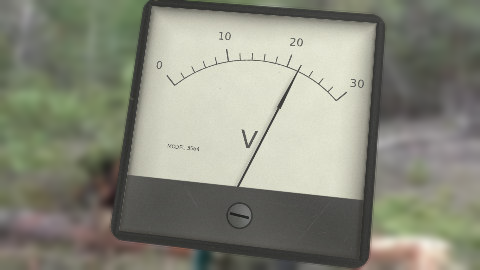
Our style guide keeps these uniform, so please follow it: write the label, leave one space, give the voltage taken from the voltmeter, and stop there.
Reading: 22 V
